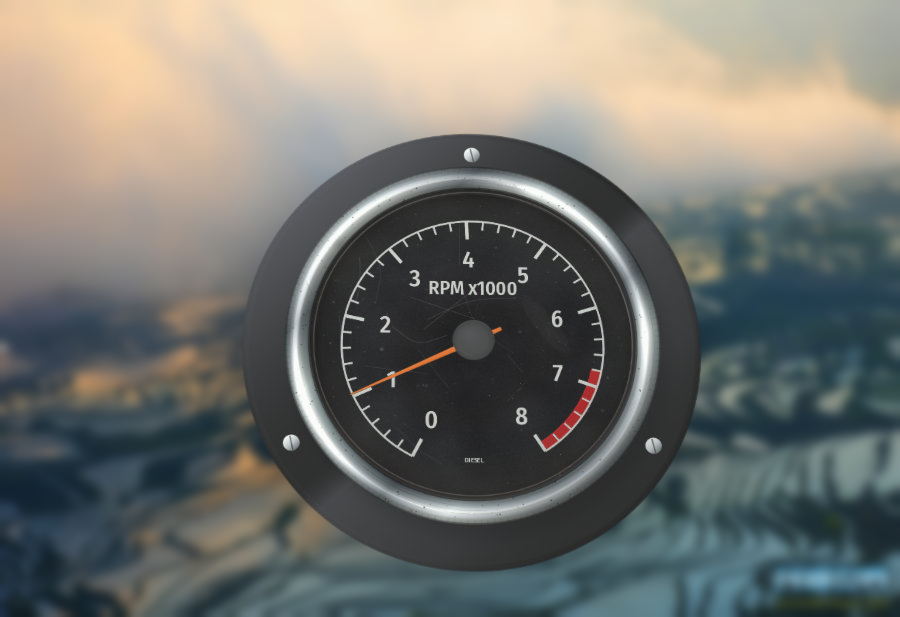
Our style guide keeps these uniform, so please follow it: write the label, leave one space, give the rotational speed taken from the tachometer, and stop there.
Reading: 1000 rpm
